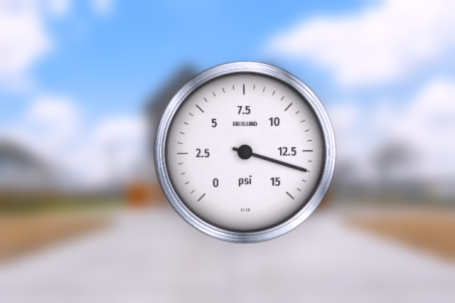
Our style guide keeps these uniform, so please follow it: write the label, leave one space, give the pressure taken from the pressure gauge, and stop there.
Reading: 13.5 psi
